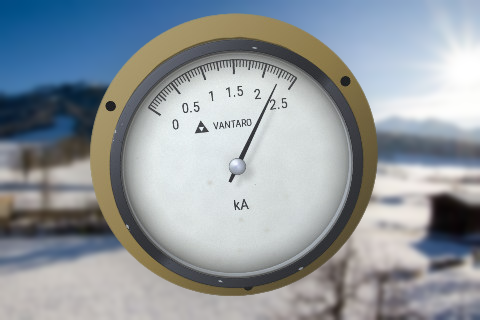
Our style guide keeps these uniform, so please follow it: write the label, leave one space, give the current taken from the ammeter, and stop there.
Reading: 2.25 kA
